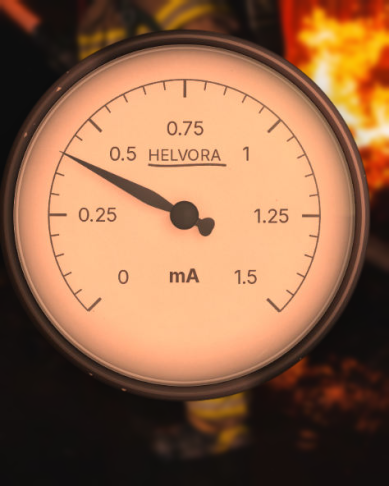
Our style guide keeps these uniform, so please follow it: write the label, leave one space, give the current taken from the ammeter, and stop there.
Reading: 0.4 mA
